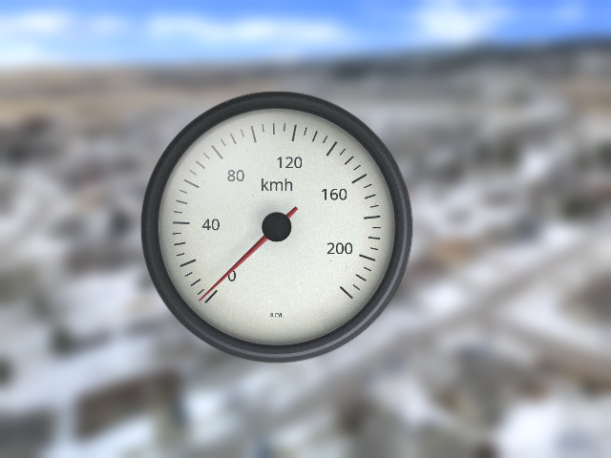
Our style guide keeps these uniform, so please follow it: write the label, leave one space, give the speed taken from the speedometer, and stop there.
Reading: 2.5 km/h
